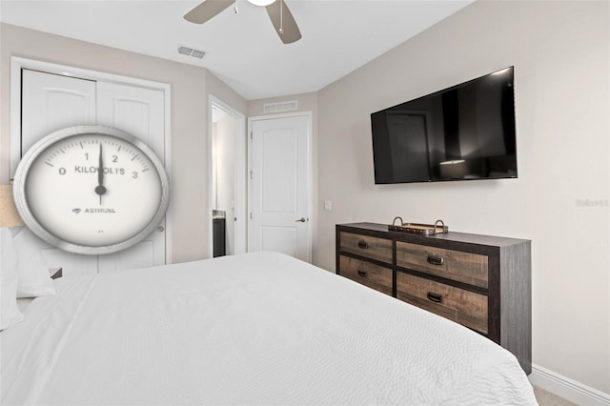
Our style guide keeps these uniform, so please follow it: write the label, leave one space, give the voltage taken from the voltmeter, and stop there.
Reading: 1.5 kV
